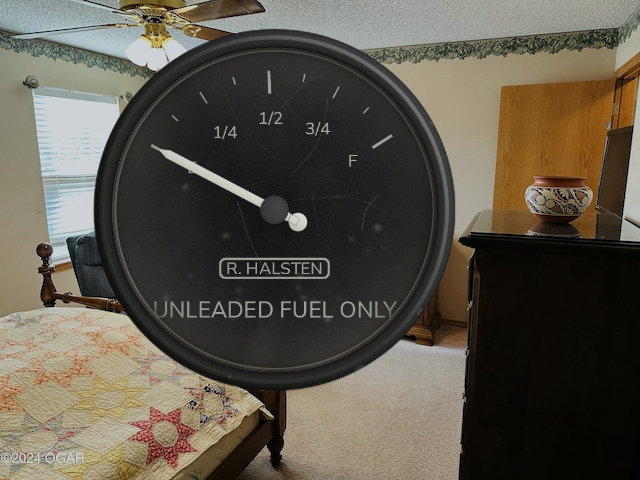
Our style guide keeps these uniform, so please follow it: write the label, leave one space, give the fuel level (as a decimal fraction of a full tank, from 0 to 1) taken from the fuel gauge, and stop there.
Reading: 0
